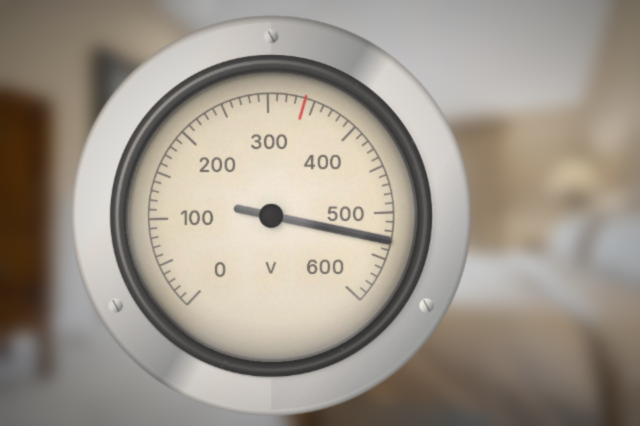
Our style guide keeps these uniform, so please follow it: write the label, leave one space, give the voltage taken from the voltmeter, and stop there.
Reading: 530 V
